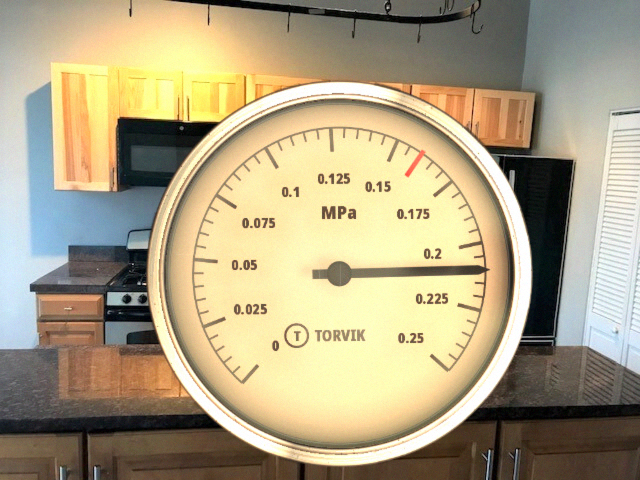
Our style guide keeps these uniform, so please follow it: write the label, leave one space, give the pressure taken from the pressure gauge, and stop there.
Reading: 0.21 MPa
